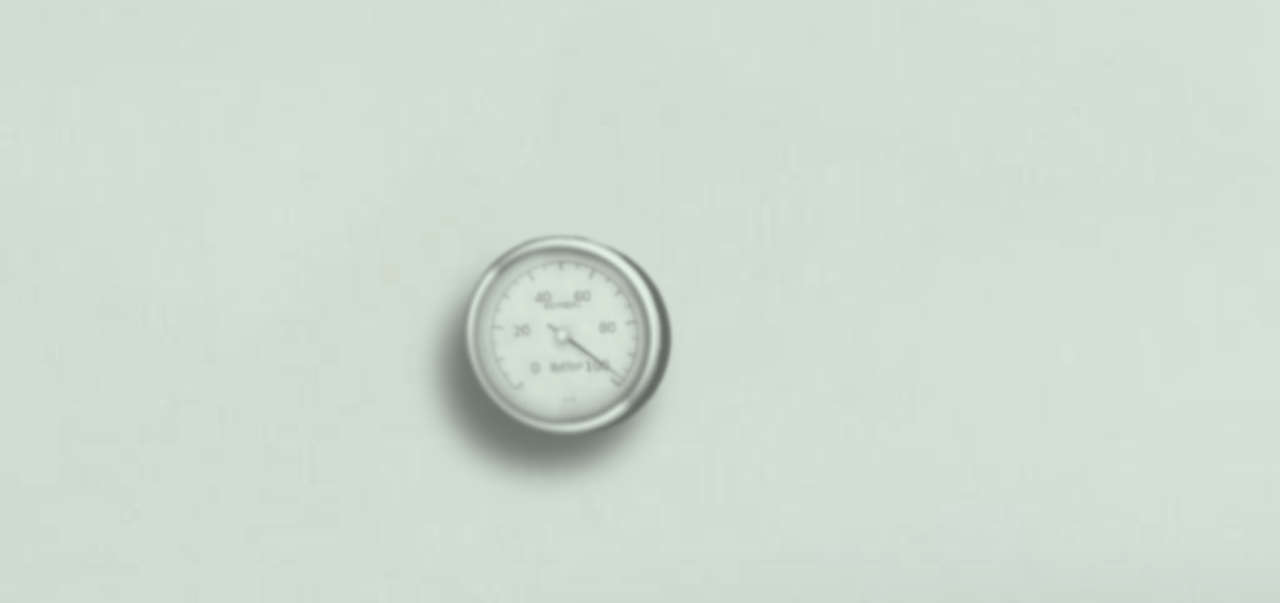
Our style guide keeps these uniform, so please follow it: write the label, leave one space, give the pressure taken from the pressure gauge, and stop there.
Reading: 97.5 psi
